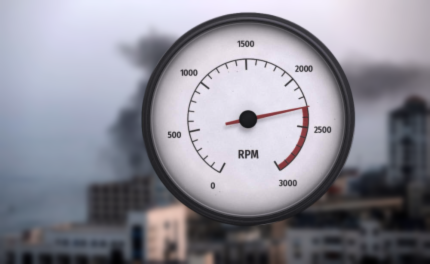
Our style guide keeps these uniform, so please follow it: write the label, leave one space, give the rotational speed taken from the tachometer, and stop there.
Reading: 2300 rpm
